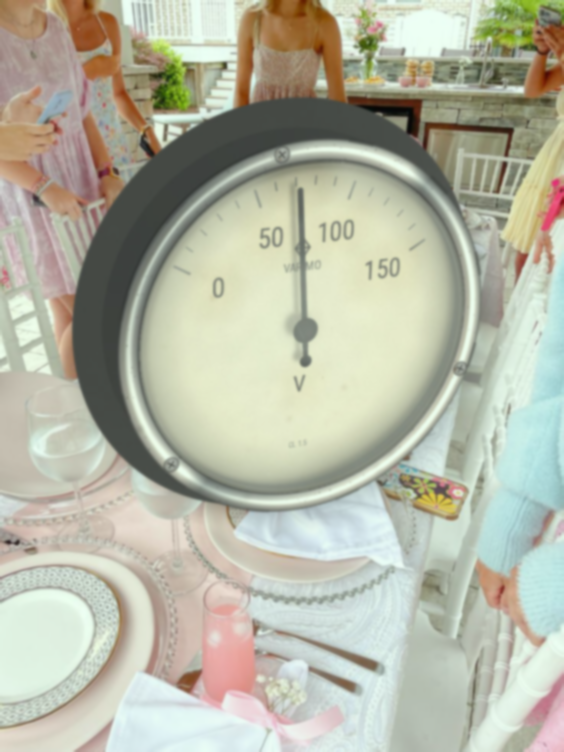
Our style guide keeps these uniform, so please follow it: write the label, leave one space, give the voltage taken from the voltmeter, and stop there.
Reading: 70 V
